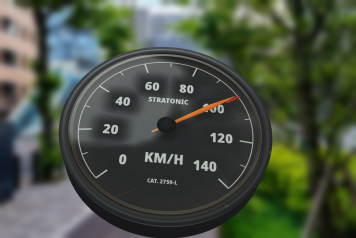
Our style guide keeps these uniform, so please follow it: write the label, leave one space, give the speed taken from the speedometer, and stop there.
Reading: 100 km/h
